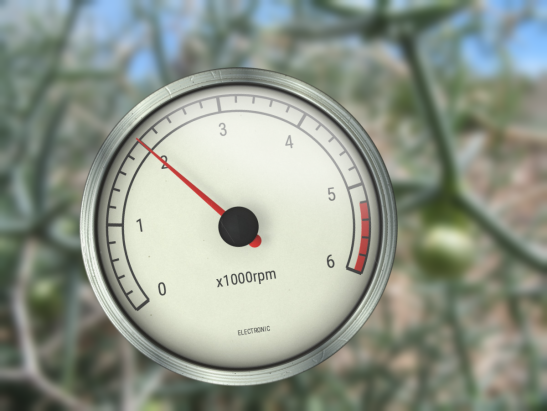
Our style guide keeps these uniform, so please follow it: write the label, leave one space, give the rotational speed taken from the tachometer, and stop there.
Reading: 2000 rpm
